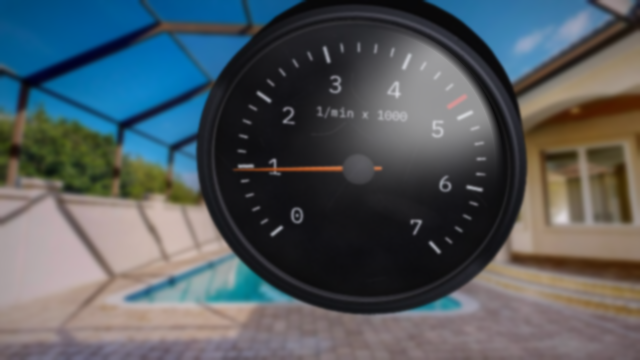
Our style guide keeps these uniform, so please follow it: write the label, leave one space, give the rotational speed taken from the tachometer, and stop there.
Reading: 1000 rpm
